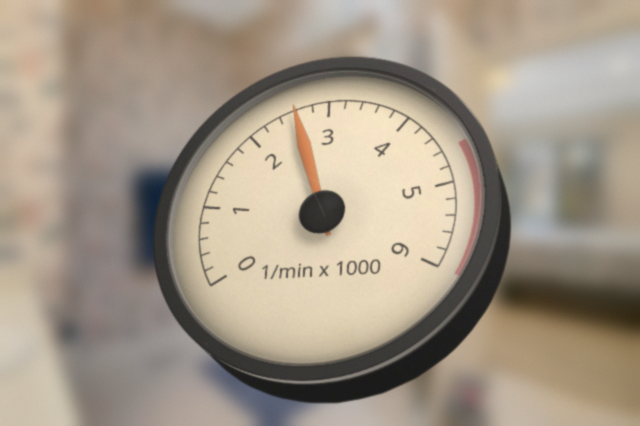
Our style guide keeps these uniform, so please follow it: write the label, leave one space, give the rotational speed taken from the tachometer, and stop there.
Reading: 2600 rpm
